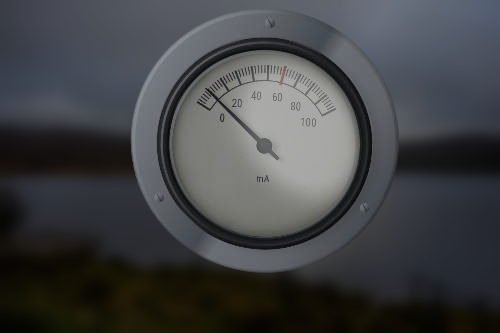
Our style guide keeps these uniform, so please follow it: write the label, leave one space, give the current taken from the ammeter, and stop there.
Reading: 10 mA
